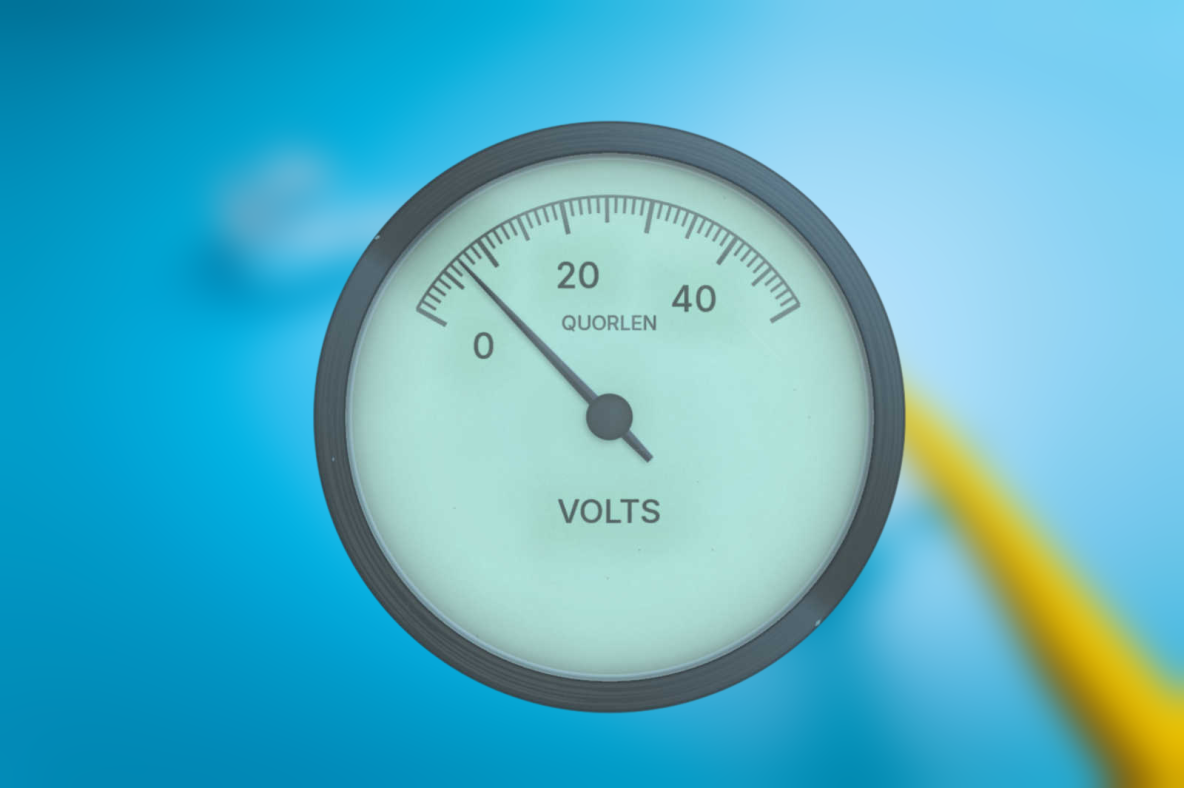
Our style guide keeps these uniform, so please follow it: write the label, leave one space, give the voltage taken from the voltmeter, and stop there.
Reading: 7 V
